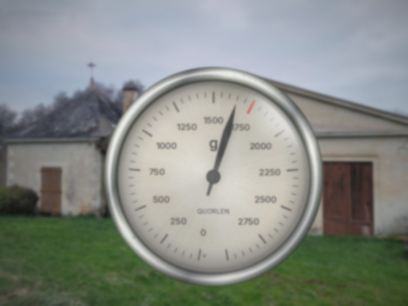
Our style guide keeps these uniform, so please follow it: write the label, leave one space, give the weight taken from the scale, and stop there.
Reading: 1650 g
